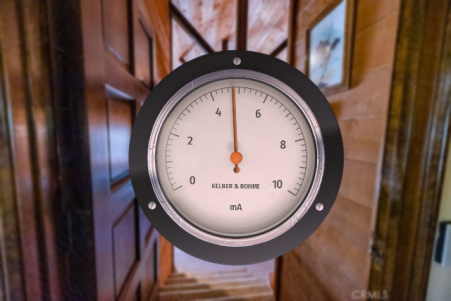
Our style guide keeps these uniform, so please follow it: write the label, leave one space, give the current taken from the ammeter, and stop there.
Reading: 4.8 mA
